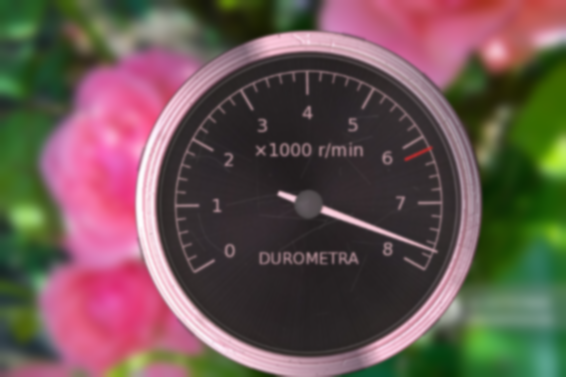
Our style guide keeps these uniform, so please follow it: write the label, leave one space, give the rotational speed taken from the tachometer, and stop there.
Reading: 7700 rpm
